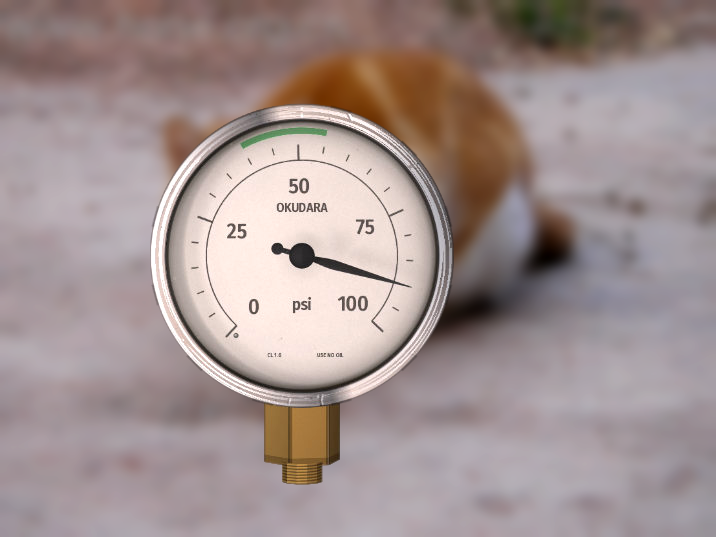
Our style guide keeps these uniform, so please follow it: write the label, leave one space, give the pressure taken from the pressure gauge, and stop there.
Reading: 90 psi
